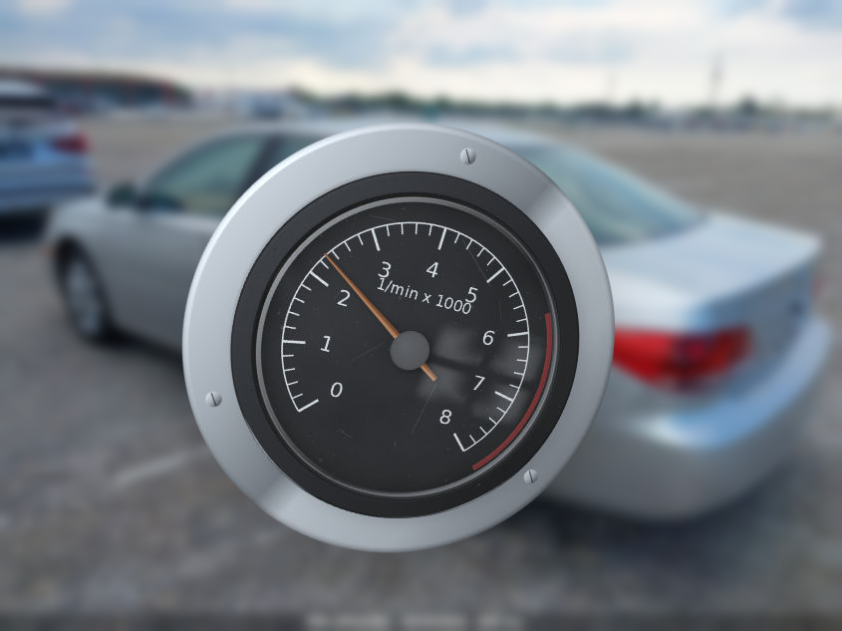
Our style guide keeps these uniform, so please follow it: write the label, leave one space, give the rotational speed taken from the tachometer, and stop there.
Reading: 2300 rpm
